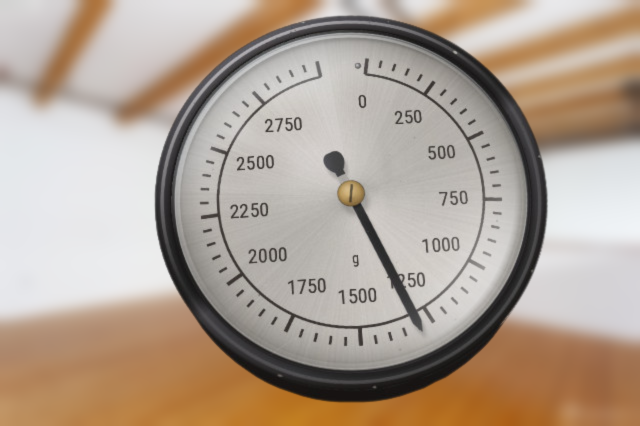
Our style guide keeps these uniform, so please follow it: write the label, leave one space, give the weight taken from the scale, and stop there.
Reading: 1300 g
